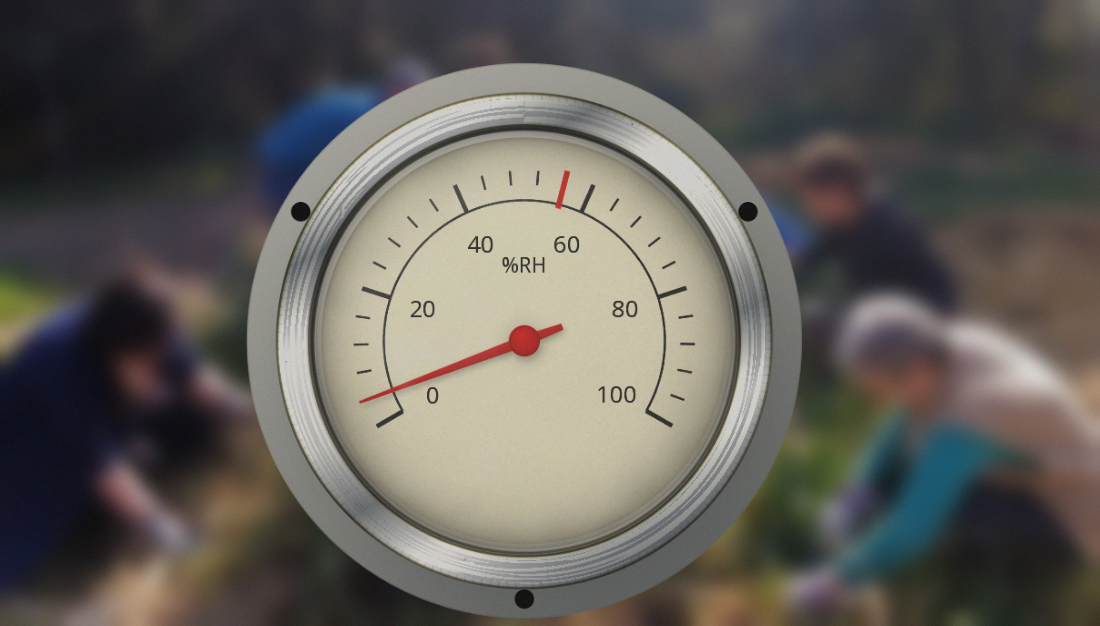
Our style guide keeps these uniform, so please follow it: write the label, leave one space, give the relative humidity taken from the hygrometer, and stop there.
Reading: 4 %
